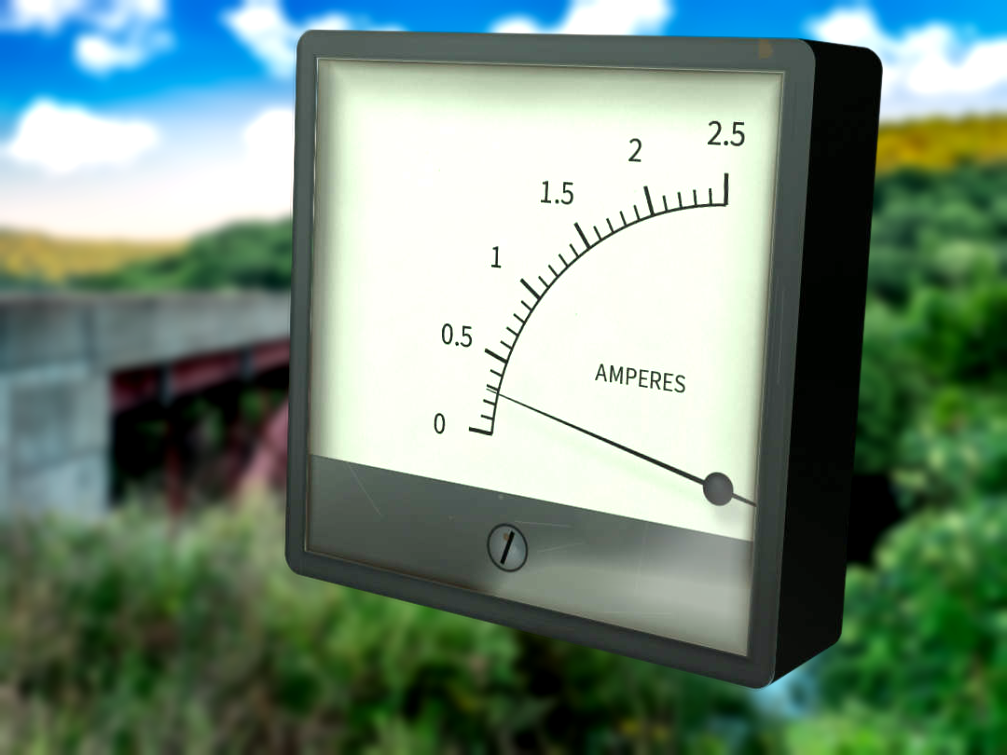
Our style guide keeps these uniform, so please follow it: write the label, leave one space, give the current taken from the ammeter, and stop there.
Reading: 0.3 A
